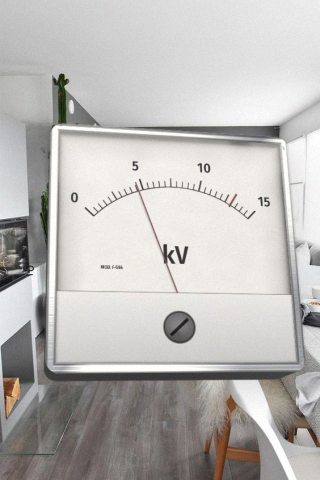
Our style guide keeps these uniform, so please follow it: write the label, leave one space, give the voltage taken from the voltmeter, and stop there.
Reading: 4.5 kV
